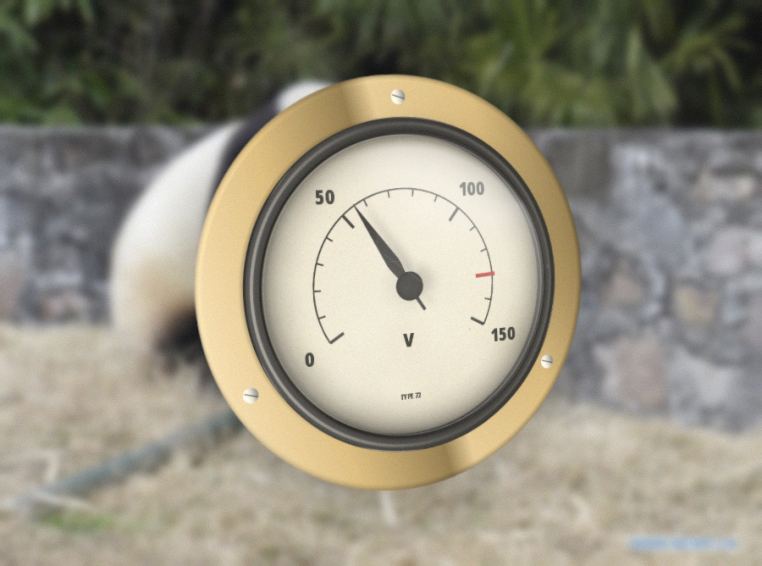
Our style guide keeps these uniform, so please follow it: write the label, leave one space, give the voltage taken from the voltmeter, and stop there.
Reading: 55 V
